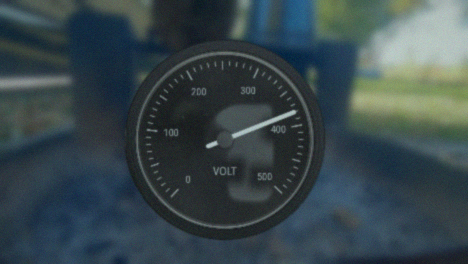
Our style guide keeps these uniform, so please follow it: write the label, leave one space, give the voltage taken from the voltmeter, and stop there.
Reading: 380 V
